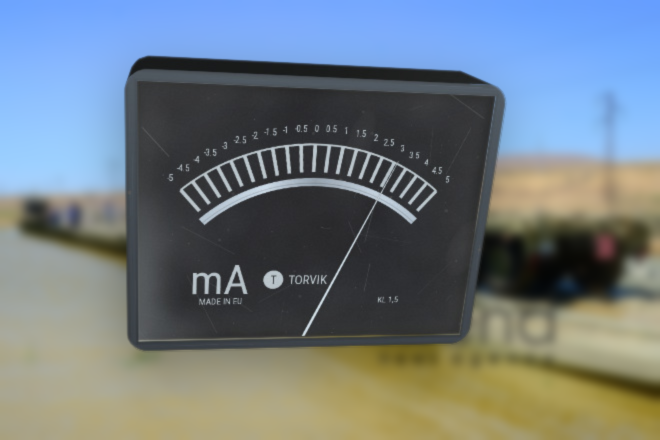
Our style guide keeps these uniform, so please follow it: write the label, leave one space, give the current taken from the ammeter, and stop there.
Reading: 3 mA
